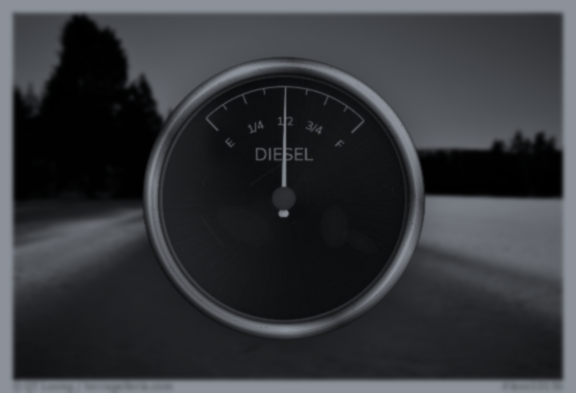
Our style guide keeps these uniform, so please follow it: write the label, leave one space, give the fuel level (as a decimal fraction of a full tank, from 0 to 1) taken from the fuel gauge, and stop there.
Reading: 0.5
